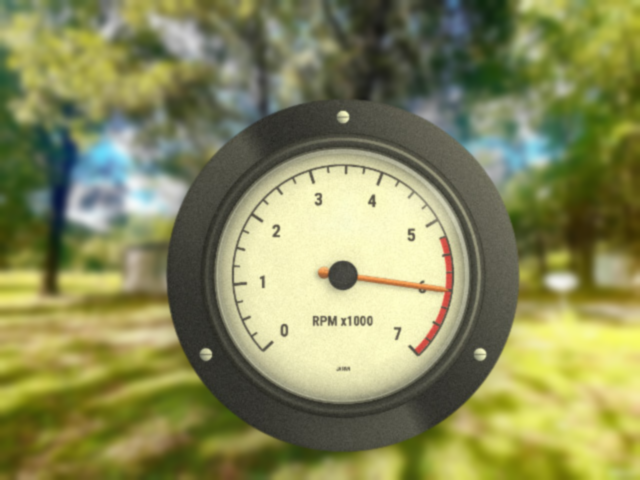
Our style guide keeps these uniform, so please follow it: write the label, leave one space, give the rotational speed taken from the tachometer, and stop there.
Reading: 6000 rpm
